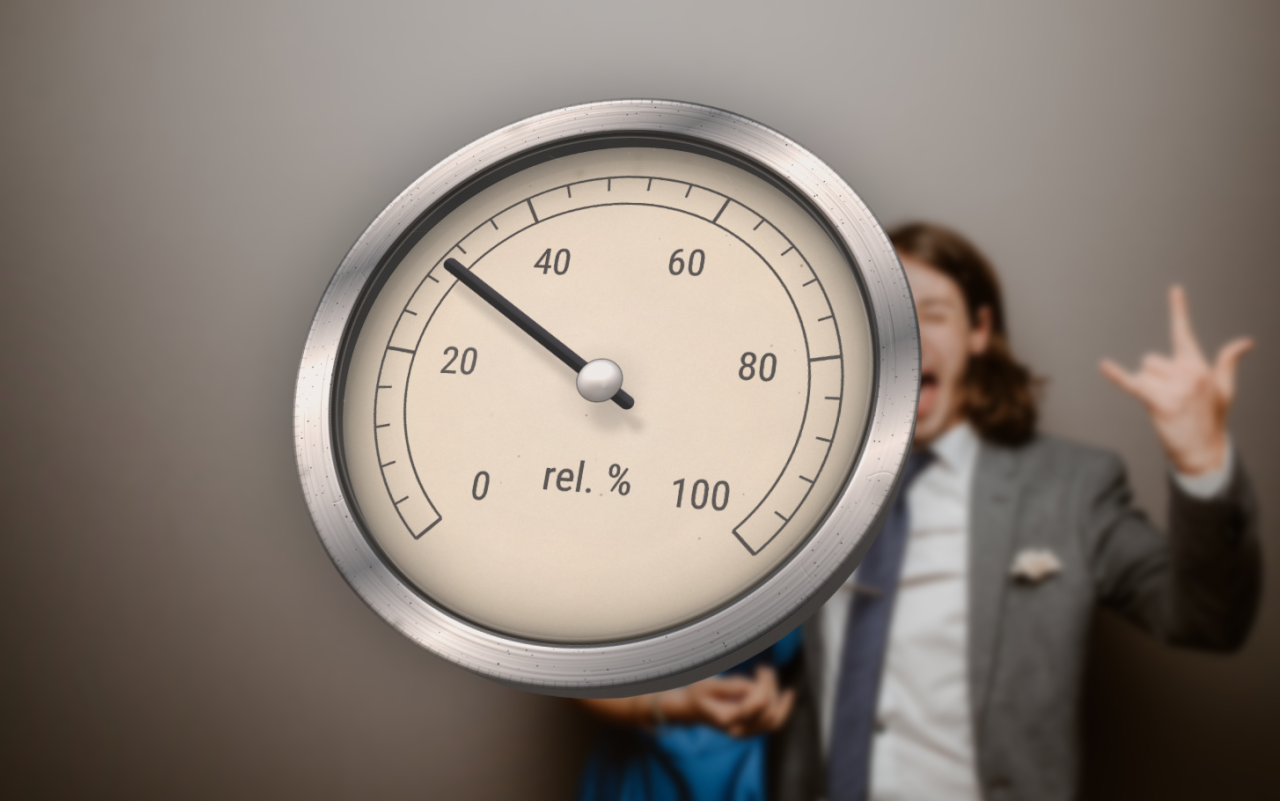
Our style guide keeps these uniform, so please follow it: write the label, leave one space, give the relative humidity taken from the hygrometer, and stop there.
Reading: 30 %
